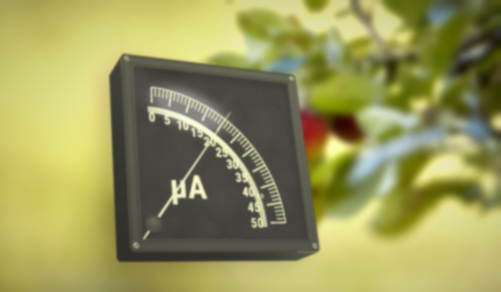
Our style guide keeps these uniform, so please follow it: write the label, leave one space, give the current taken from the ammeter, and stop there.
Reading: 20 µA
